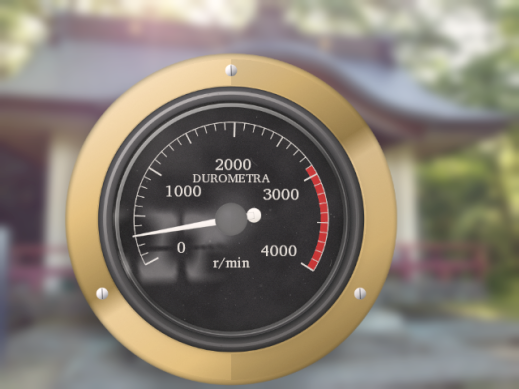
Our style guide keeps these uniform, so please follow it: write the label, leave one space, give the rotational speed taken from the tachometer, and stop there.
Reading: 300 rpm
